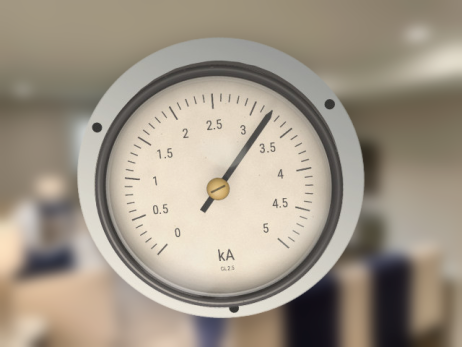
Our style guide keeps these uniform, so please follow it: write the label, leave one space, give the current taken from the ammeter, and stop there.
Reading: 3.2 kA
